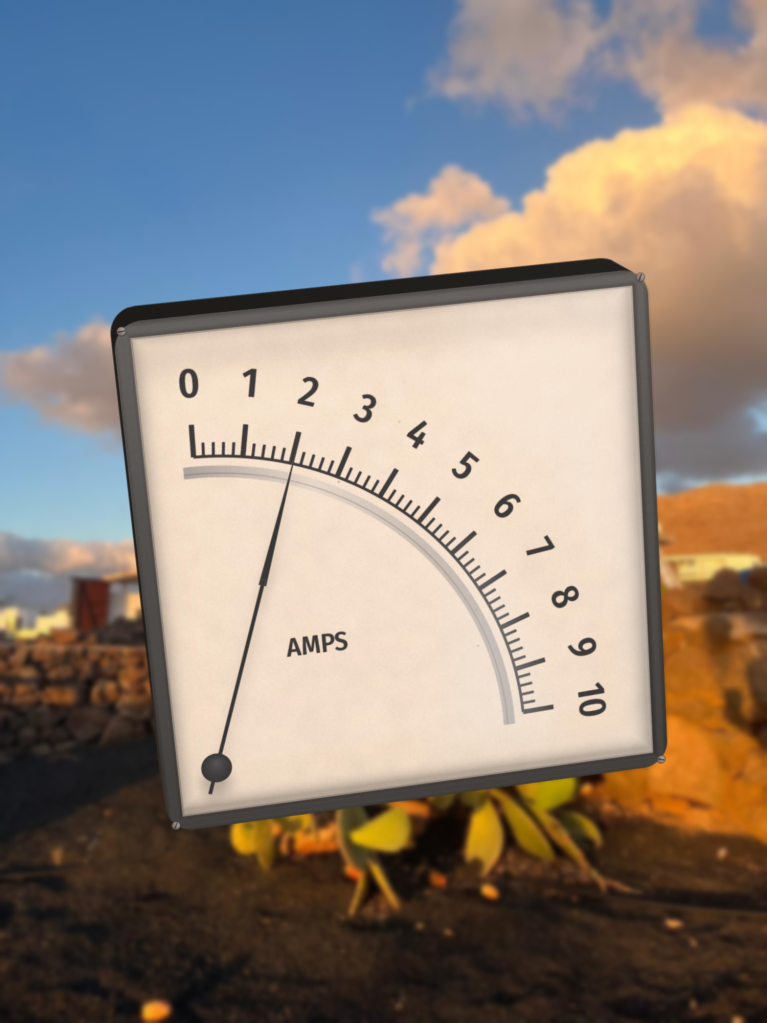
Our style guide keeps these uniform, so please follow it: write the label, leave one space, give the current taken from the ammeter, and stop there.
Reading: 2 A
